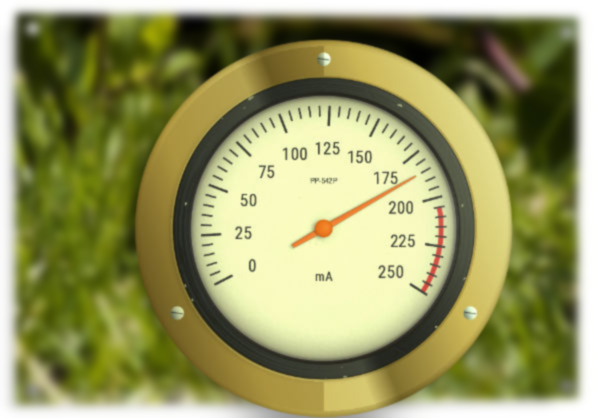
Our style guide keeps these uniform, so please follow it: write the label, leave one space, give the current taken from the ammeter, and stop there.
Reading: 185 mA
